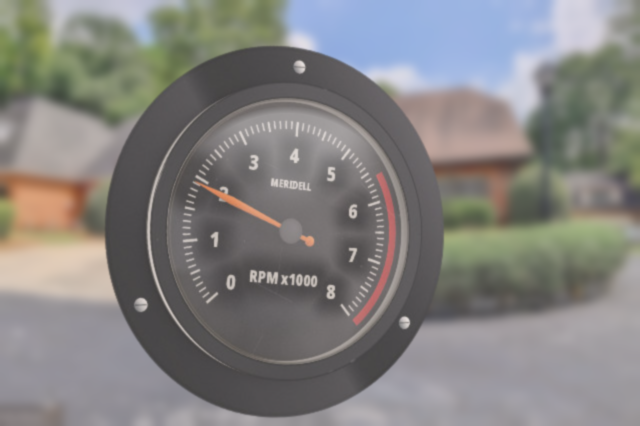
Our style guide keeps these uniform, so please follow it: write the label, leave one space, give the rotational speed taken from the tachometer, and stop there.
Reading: 1900 rpm
